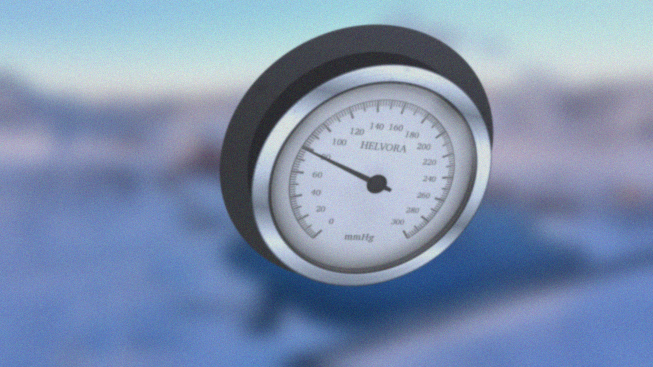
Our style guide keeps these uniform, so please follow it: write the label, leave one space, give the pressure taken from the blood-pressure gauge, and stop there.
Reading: 80 mmHg
